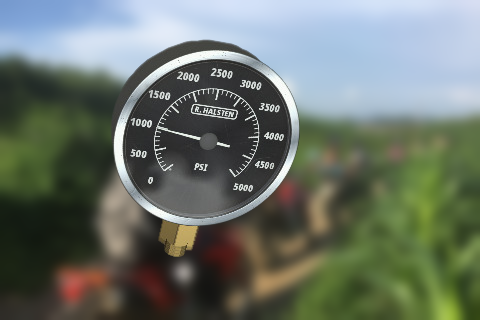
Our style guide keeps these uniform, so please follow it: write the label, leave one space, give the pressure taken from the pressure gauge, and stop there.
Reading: 1000 psi
